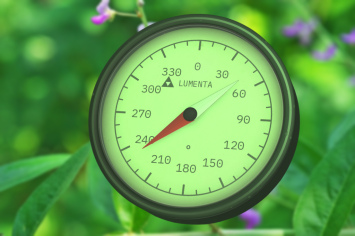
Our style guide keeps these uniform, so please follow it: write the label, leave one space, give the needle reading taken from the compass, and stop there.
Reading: 230 °
